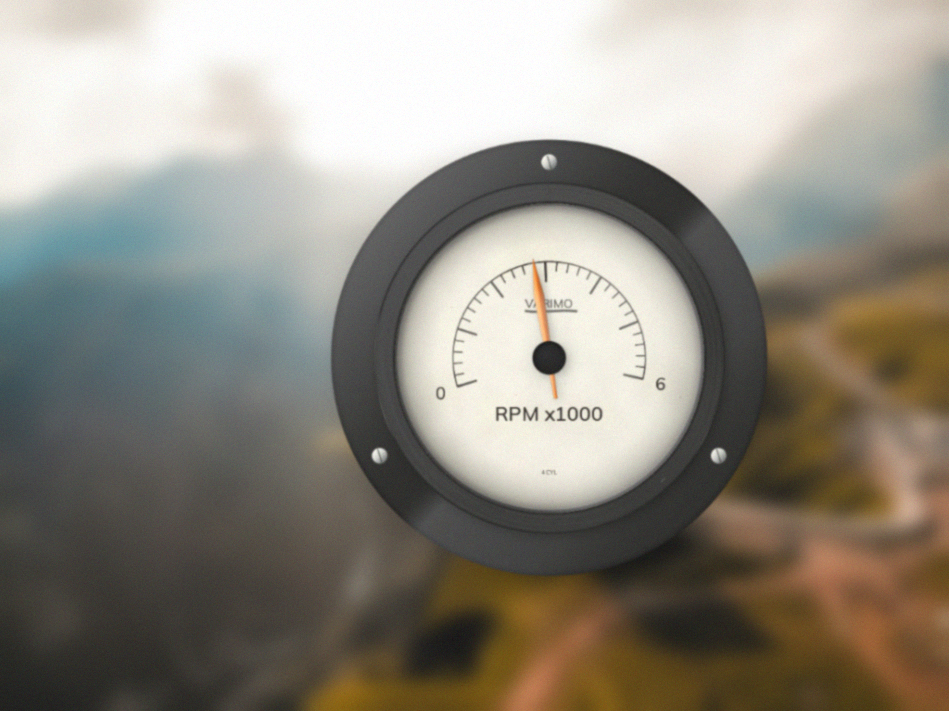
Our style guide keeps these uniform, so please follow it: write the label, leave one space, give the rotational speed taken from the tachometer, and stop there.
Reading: 2800 rpm
